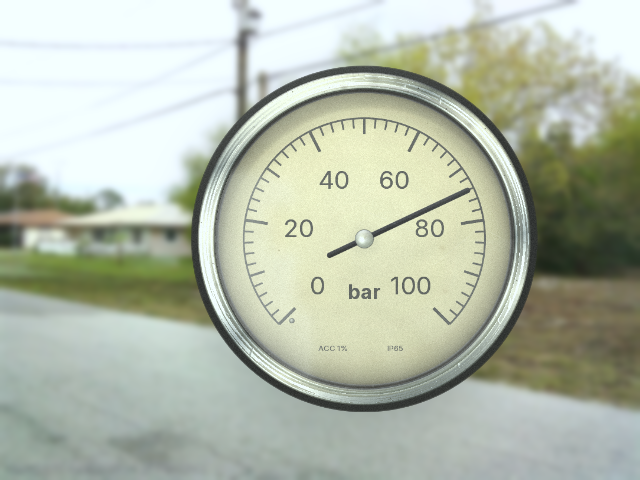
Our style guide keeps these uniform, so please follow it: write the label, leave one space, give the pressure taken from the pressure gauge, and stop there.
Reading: 74 bar
